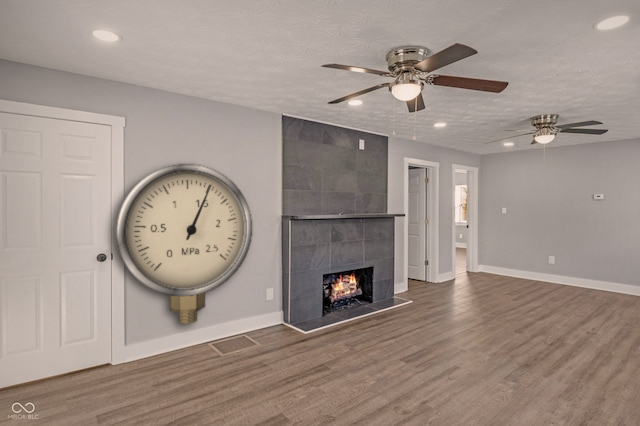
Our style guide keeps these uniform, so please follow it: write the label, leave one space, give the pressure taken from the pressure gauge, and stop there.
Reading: 1.5 MPa
